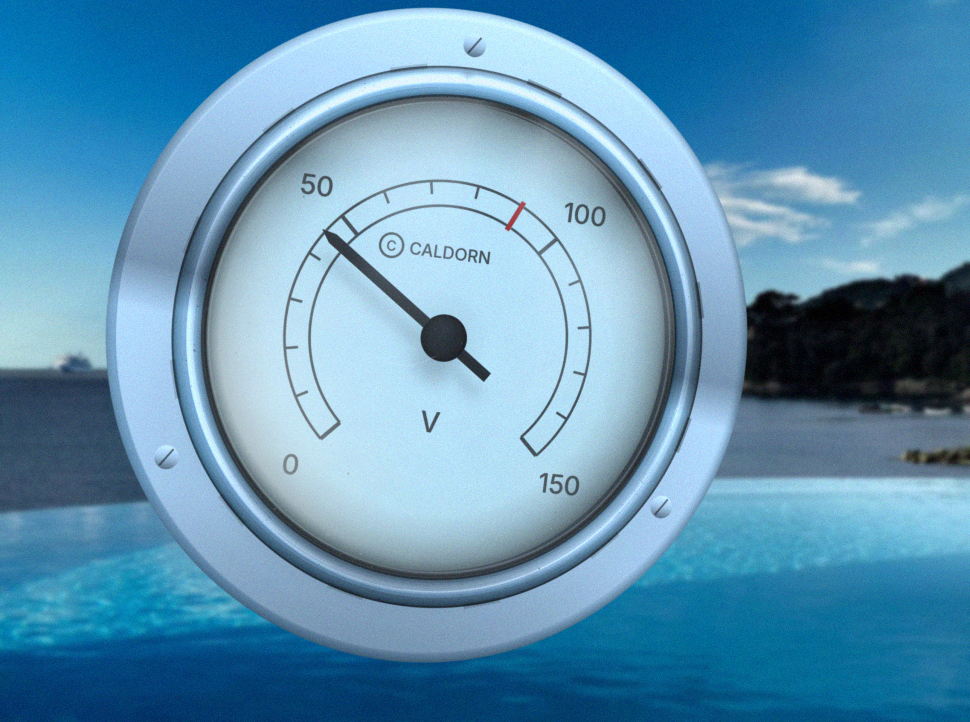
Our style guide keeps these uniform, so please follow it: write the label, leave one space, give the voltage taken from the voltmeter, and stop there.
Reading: 45 V
